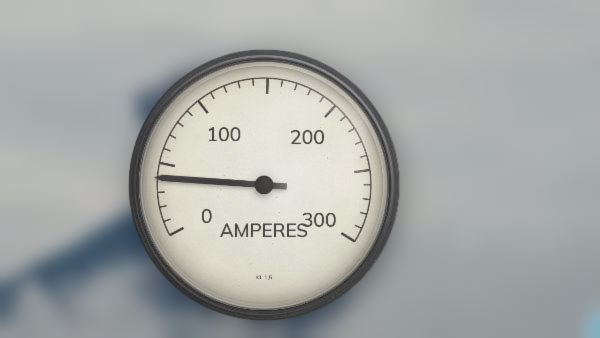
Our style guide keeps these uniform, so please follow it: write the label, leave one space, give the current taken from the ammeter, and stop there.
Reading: 40 A
